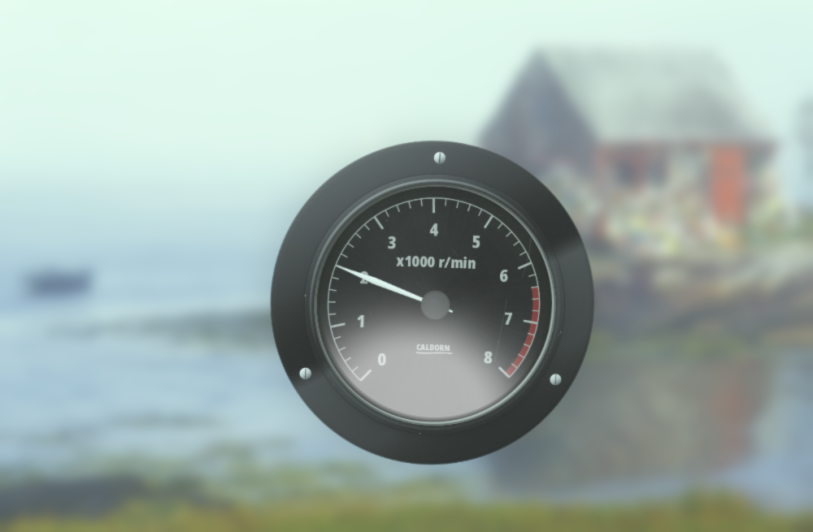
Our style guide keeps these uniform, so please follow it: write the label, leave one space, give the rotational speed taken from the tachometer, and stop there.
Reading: 2000 rpm
